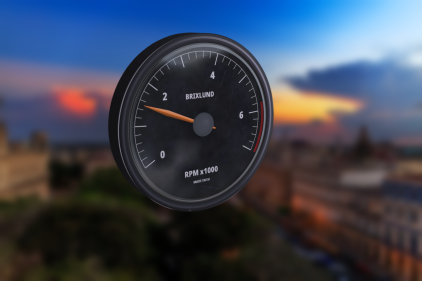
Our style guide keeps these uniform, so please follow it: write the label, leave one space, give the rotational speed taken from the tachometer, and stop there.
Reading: 1500 rpm
